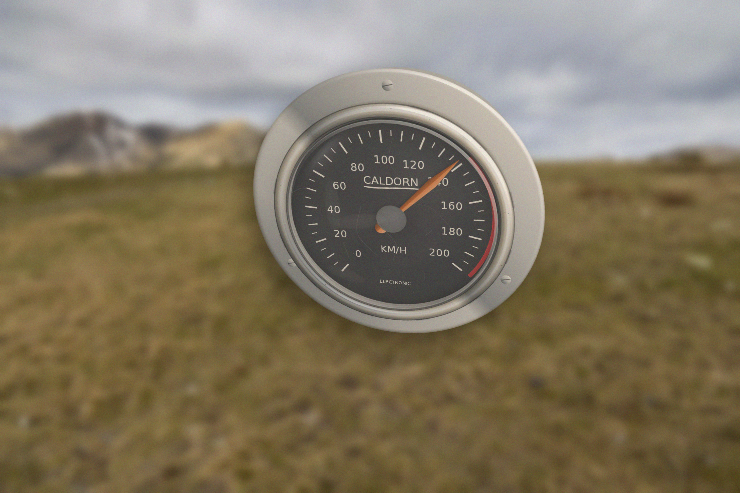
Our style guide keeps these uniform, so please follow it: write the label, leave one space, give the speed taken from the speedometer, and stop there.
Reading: 137.5 km/h
